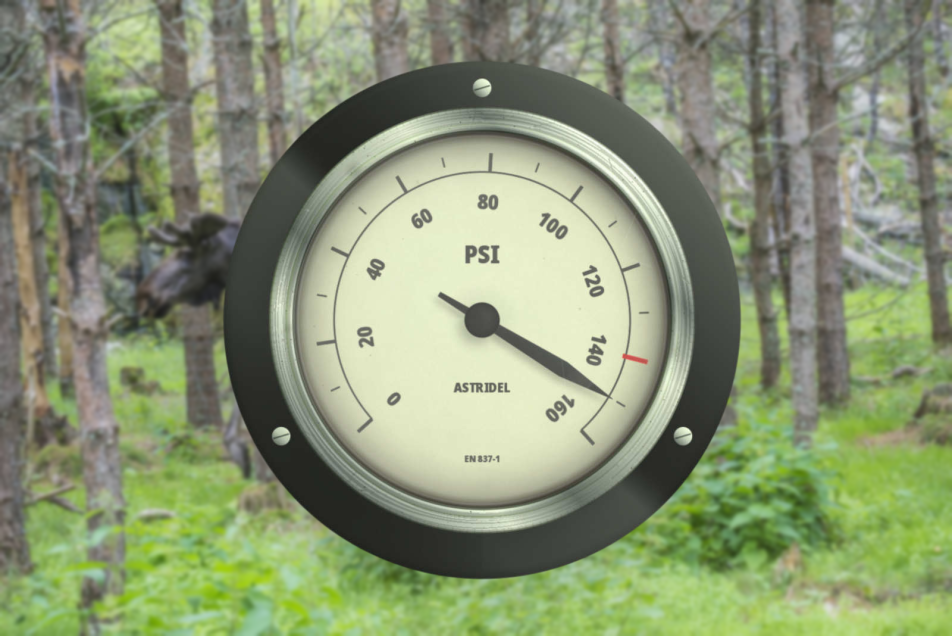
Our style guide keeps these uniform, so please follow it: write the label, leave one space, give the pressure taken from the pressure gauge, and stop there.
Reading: 150 psi
